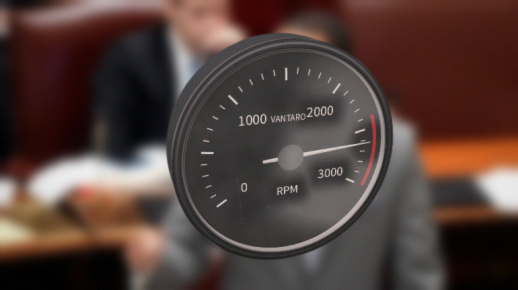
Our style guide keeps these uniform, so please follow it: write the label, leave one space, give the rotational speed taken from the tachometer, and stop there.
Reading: 2600 rpm
